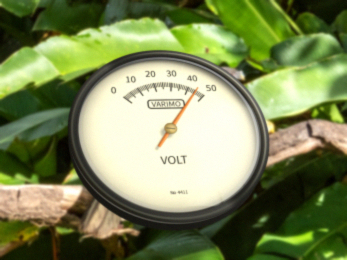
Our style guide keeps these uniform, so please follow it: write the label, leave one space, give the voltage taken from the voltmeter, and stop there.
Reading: 45 V
